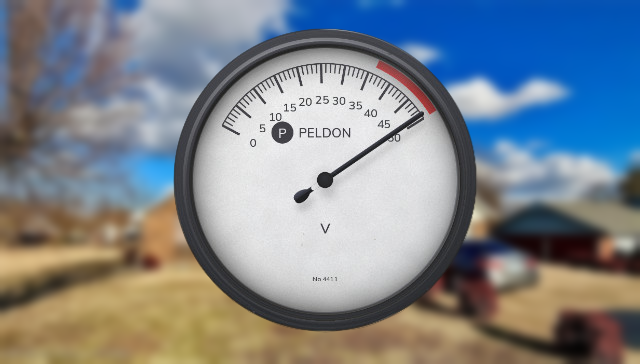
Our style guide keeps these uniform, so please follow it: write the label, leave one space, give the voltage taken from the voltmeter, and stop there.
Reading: 49 V
